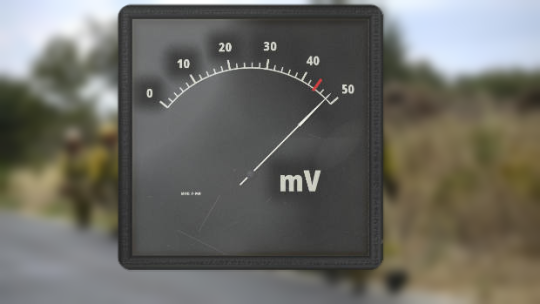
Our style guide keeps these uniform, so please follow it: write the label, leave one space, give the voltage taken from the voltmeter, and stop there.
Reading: 48 mV
